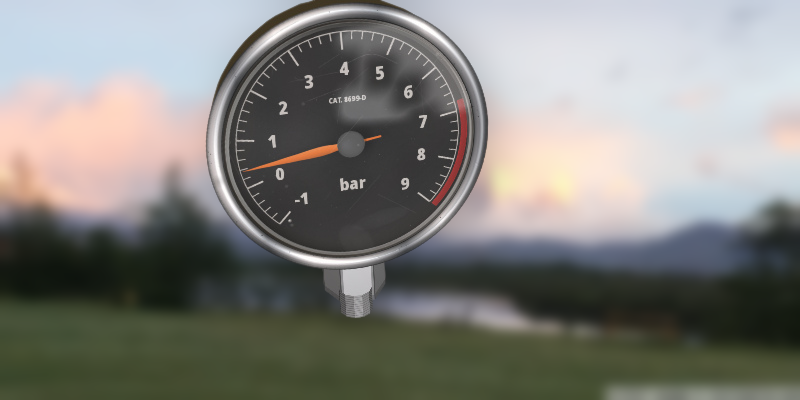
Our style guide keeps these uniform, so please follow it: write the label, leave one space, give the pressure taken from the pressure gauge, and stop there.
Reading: 0.4 bar
